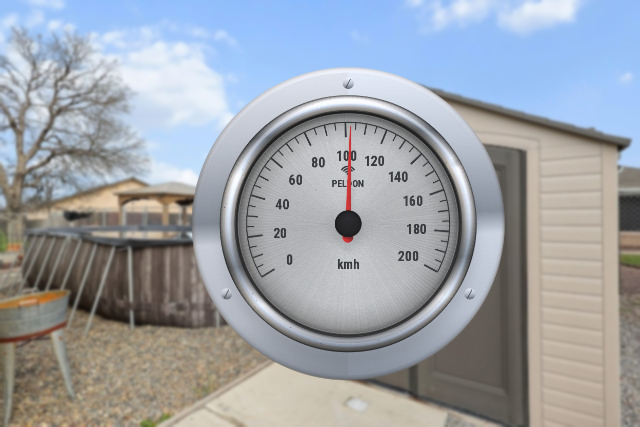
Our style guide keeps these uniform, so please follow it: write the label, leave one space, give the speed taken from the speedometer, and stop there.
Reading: 102.5 km/h
